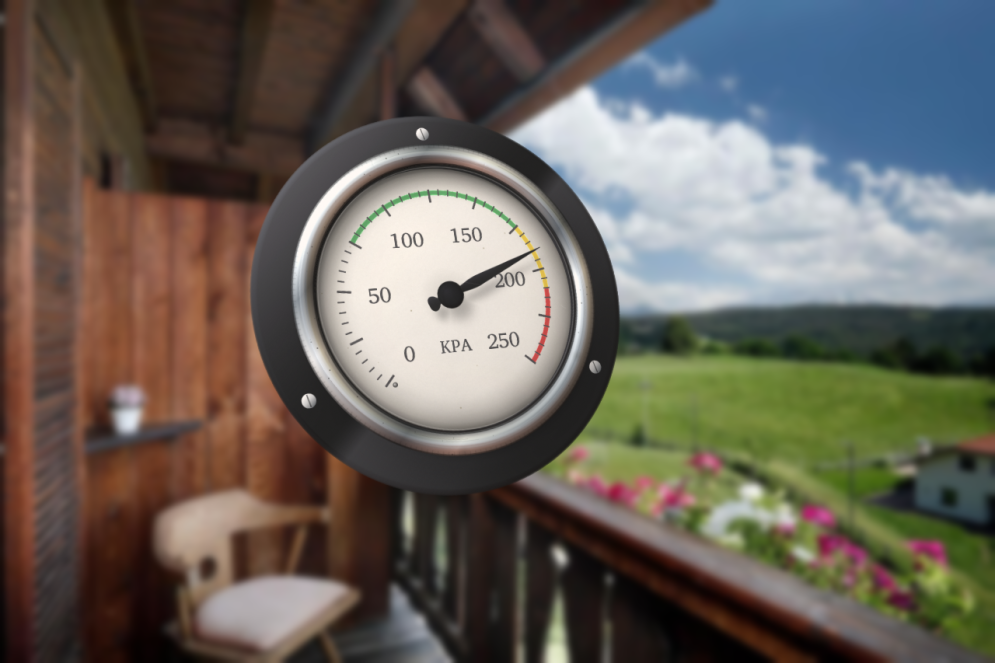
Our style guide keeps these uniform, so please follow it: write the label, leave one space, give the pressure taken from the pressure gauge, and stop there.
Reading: 190 kPa
